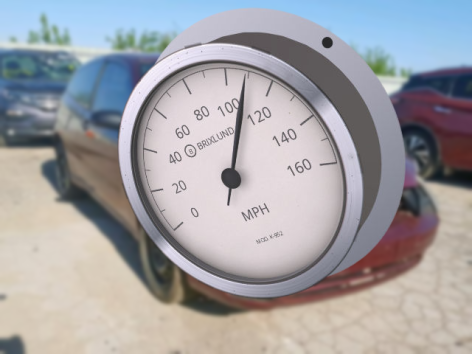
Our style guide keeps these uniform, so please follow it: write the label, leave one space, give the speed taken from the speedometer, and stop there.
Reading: 110 mph
